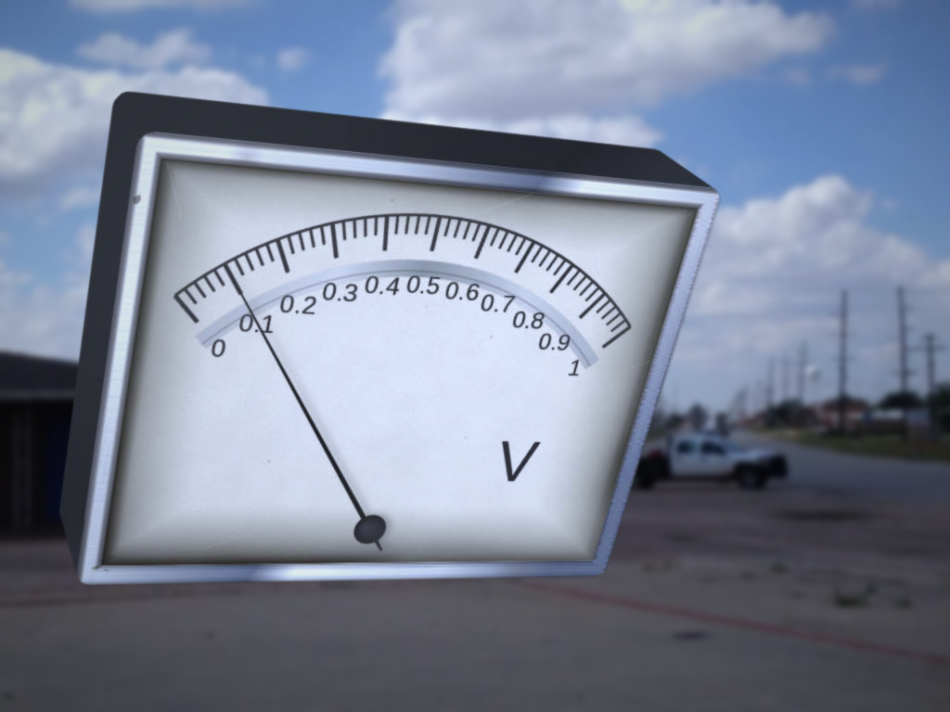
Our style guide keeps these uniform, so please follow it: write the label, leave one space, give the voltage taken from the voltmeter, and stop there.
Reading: 0.1 V
